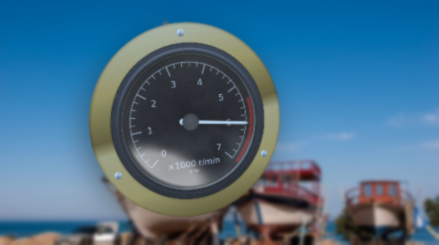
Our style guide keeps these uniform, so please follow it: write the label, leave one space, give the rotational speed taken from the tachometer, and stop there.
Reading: 6000 rpm
